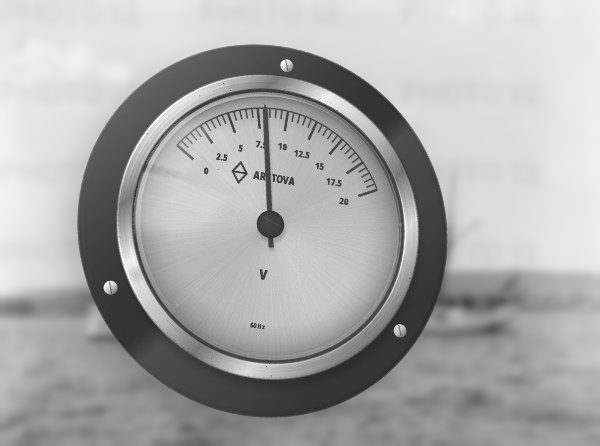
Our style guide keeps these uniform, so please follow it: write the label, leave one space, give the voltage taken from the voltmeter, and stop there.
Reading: 8 V
